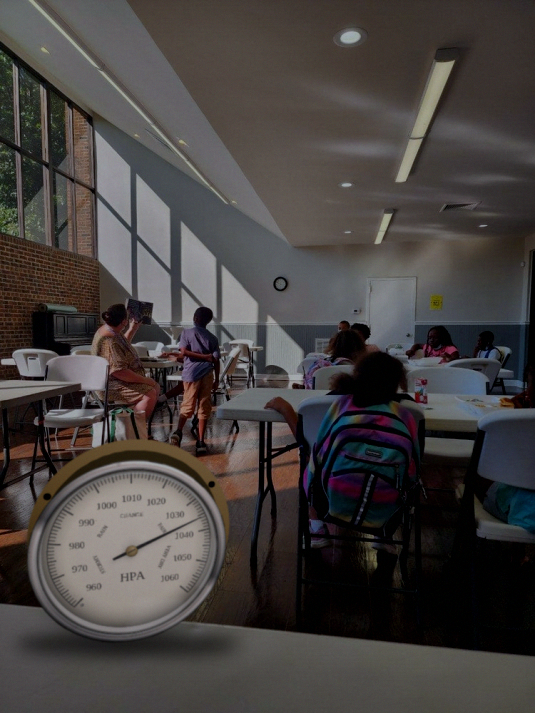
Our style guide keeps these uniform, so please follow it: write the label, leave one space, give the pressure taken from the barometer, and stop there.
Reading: 1035 hPa
